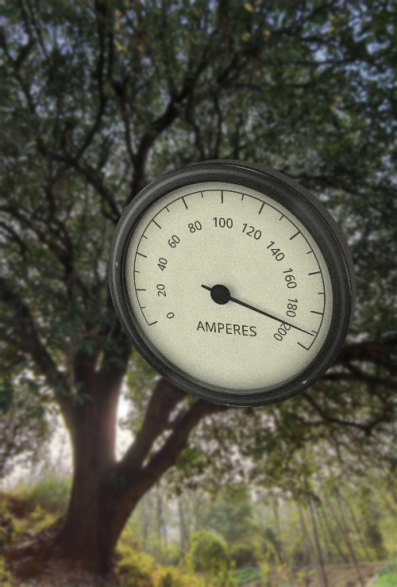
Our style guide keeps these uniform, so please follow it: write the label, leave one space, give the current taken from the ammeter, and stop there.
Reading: 190 A
